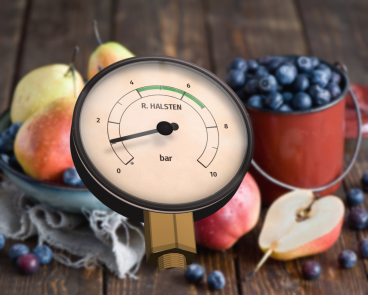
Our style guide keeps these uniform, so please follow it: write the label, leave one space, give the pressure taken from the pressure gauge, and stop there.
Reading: 1 bar
